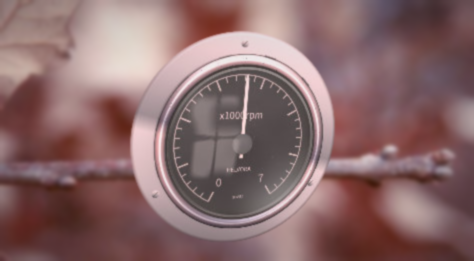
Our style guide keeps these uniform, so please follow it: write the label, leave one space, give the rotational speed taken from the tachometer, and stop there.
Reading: 3600 rpm
